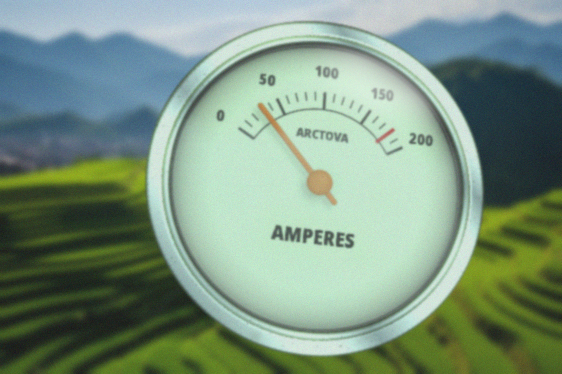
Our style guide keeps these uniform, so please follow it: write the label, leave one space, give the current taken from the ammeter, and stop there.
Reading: 30 A
